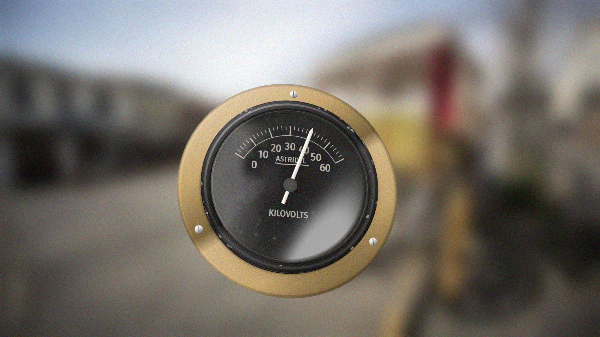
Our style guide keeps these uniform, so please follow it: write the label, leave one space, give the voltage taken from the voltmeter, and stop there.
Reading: 40 kV
